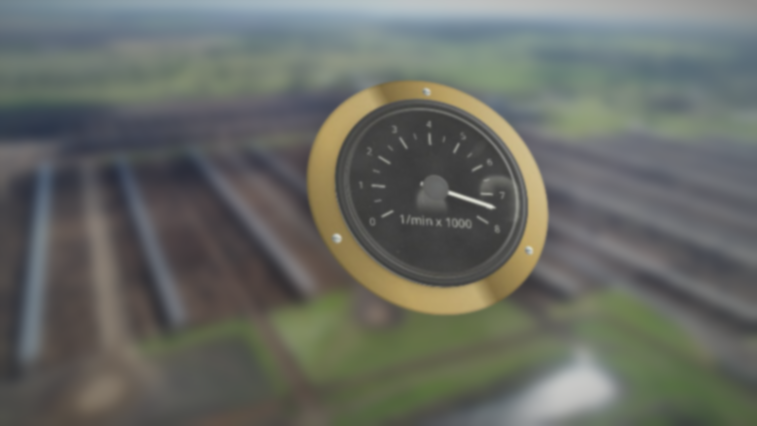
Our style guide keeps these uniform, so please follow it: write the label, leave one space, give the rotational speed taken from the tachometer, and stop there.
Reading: 7500 rpm
